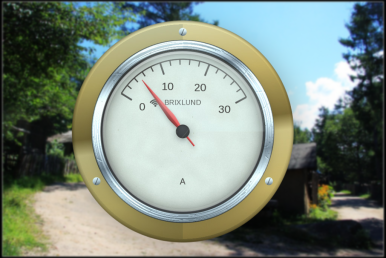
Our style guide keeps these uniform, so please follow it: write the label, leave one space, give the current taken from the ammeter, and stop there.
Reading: 5 A
